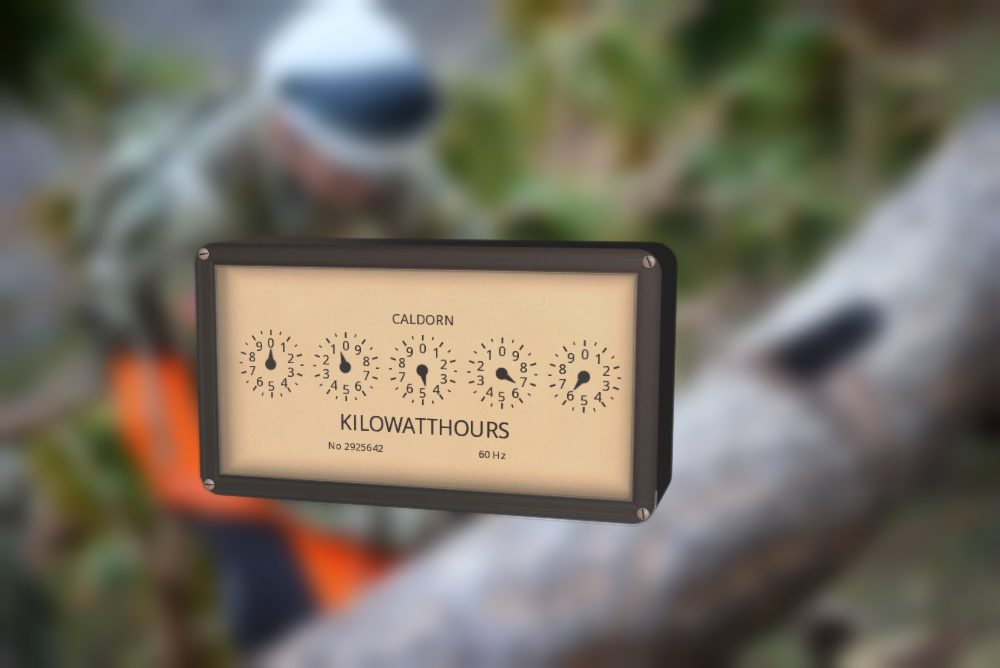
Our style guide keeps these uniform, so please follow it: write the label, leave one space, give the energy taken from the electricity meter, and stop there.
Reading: 466 kWh
